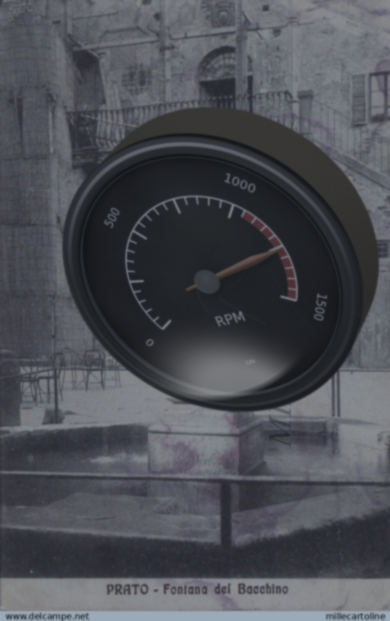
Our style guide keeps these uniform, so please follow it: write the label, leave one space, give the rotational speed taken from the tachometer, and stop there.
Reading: 1250 rpm
